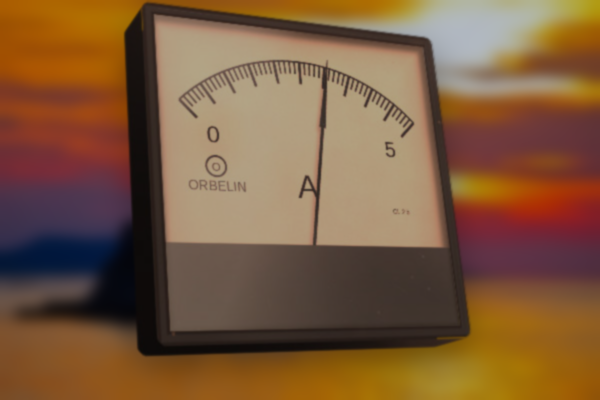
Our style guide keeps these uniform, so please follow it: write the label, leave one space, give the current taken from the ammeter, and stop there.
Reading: 3 A
